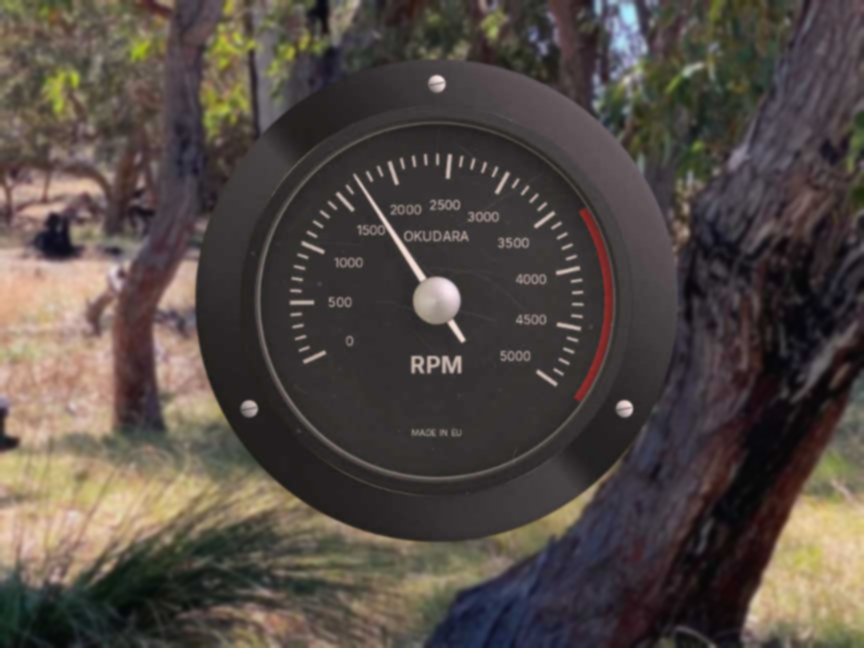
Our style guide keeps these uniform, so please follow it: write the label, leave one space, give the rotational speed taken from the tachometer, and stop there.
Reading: 1700 rpm
